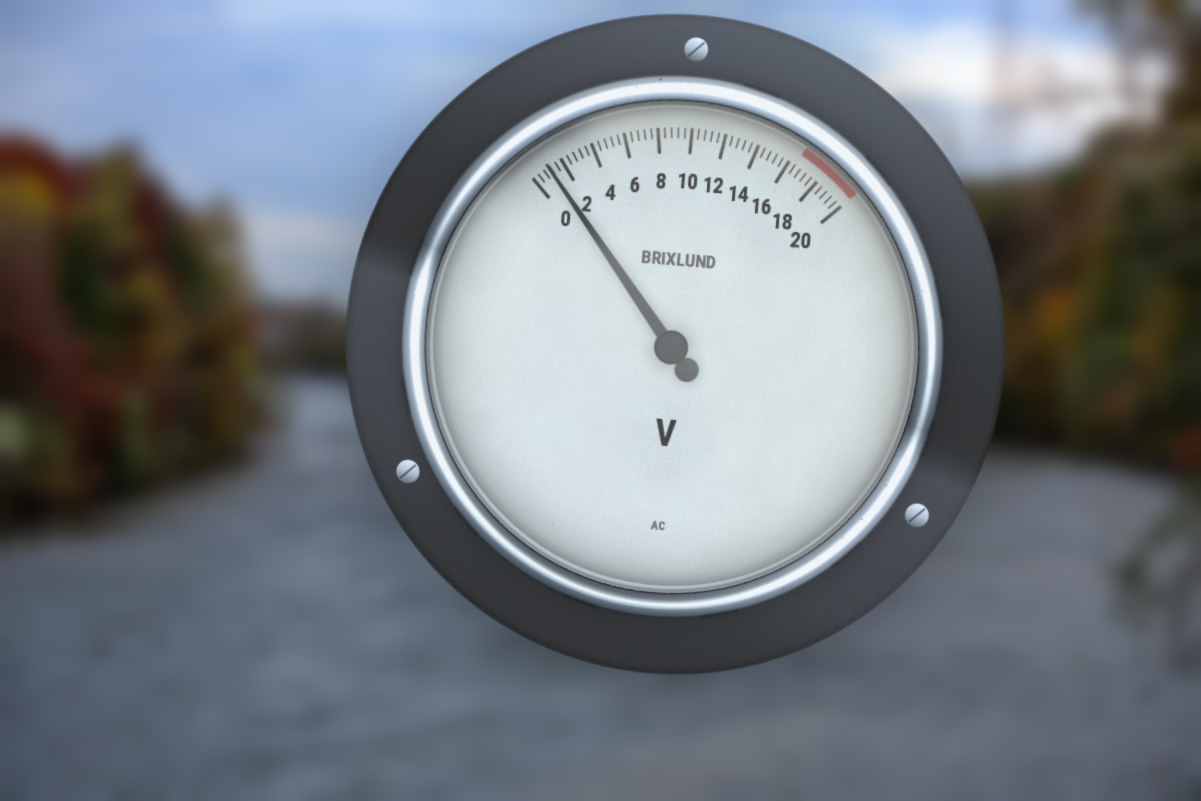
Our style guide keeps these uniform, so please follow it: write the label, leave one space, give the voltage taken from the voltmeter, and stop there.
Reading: 1.2 V
